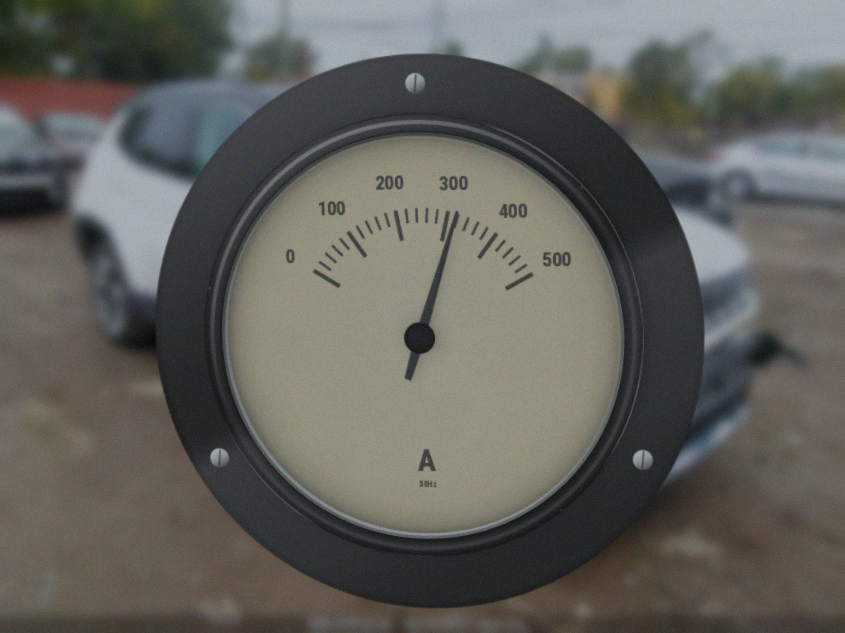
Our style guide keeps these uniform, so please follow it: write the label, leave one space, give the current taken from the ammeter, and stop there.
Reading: 320 A
